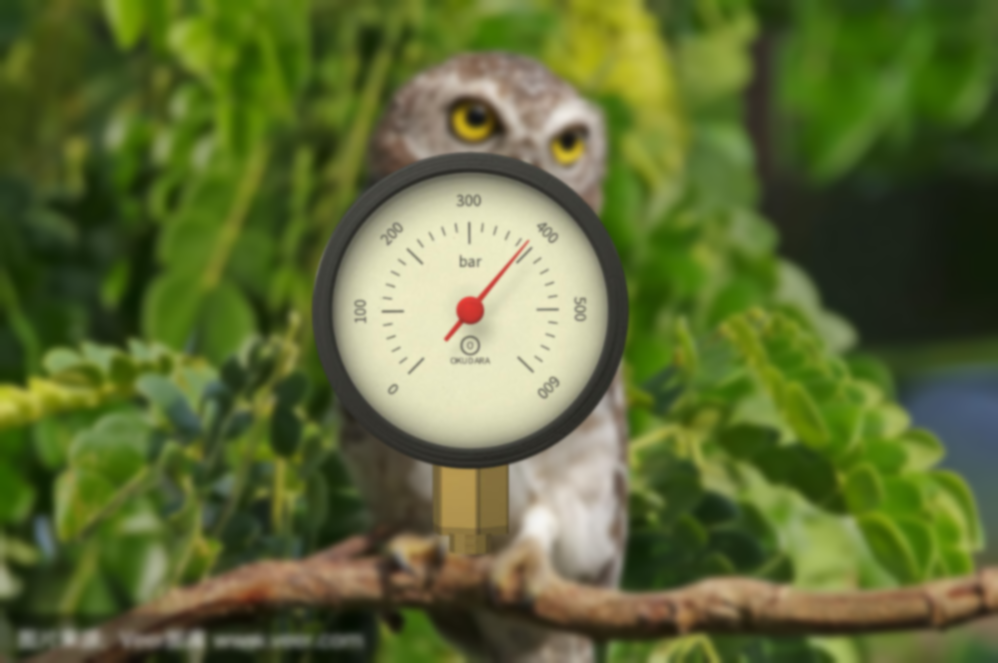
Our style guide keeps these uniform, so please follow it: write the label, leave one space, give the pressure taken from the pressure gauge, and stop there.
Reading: 390 bar
